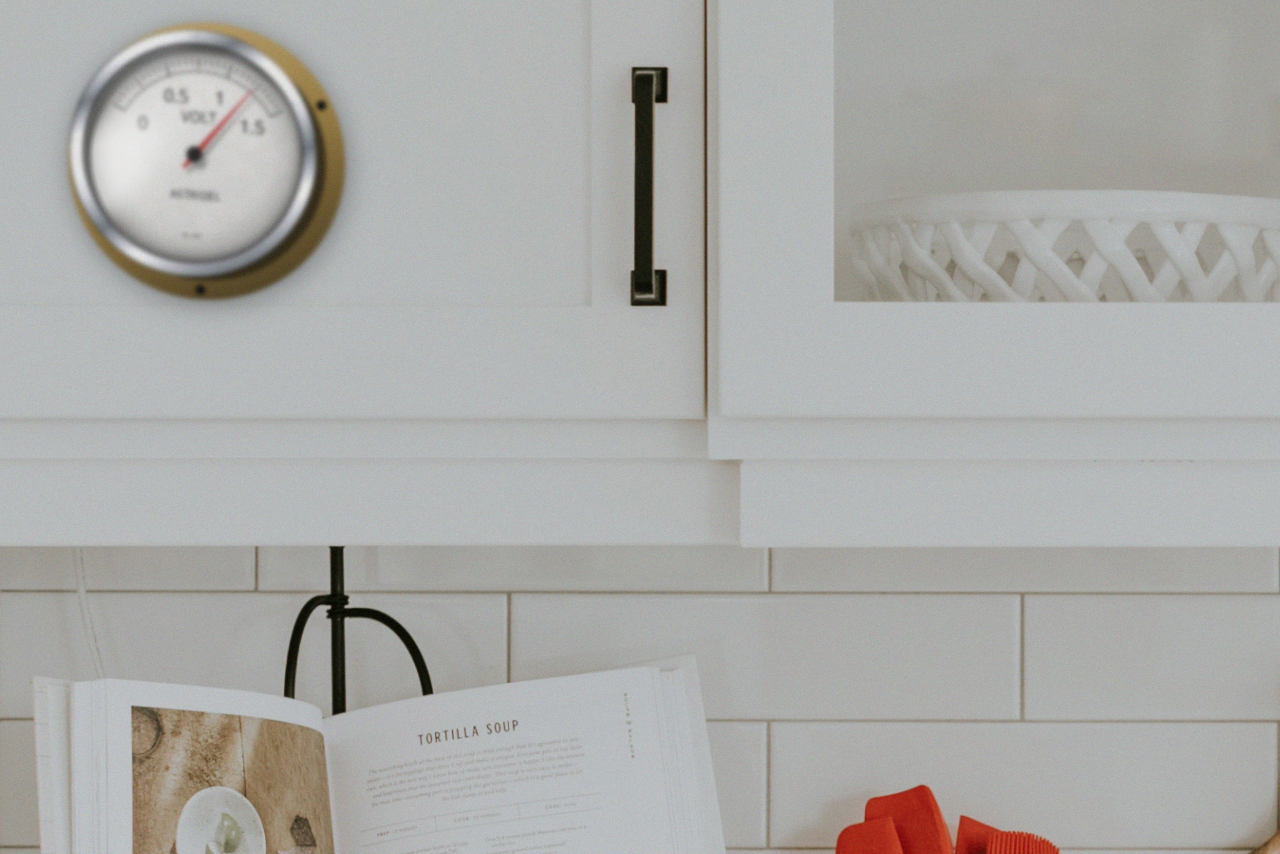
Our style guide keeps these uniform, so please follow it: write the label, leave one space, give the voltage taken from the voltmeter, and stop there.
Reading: 1.25 V
